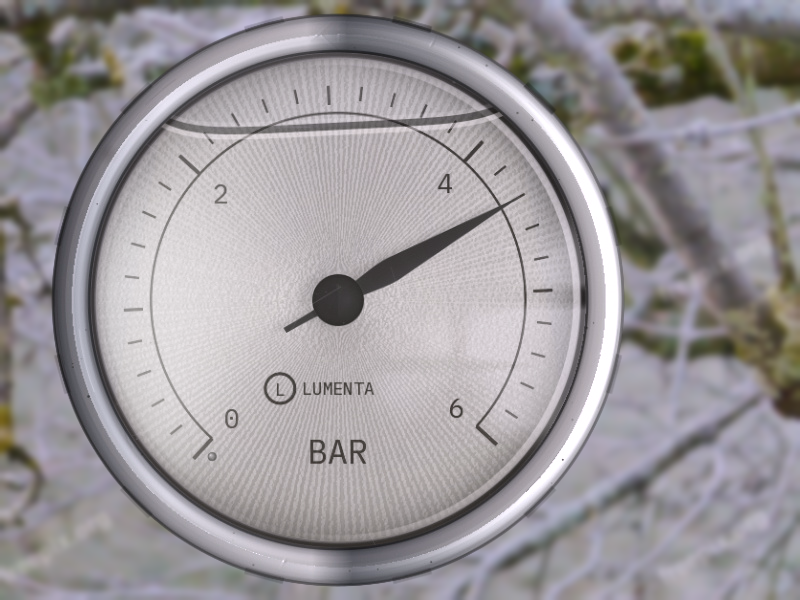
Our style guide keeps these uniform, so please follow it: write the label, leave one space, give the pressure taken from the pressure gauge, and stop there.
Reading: 4.4 bar
